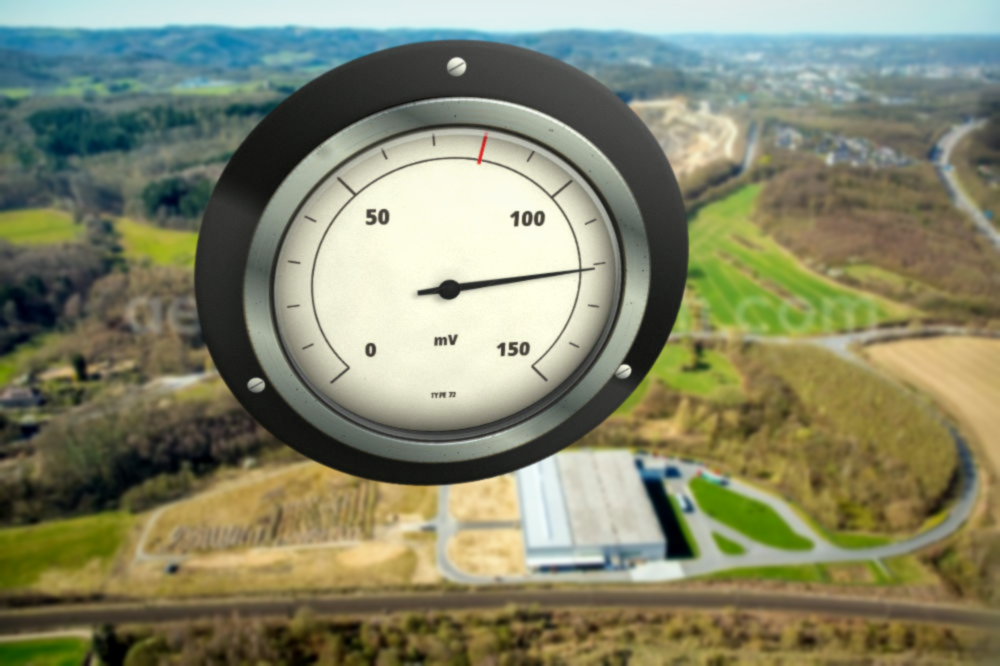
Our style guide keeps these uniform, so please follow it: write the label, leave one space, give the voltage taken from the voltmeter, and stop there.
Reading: 120 mV
